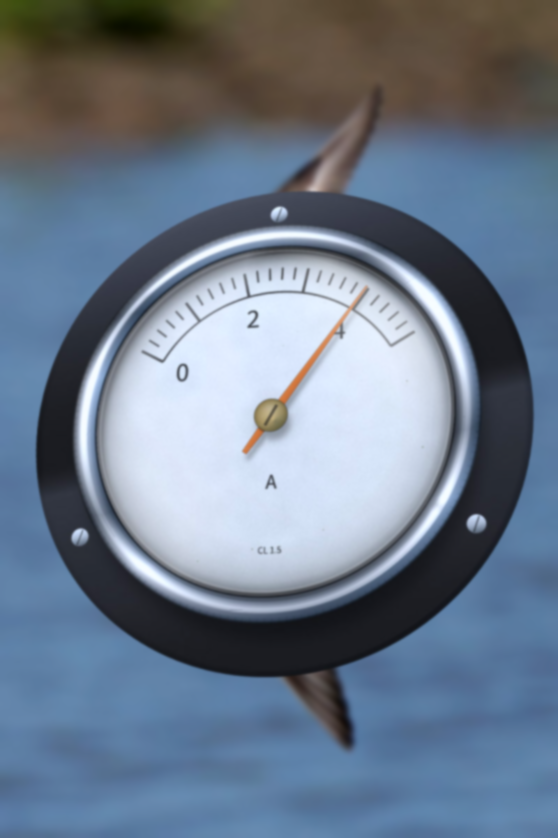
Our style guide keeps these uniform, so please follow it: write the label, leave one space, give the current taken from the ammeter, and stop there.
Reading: 4 A
